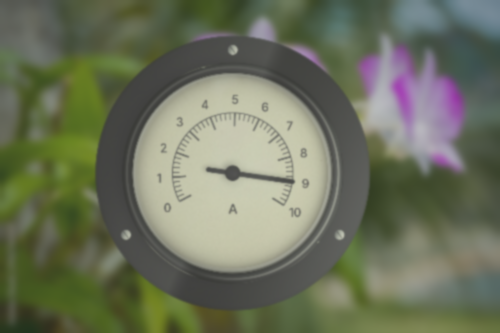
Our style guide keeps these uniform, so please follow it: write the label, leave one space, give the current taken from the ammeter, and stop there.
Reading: 9 A
